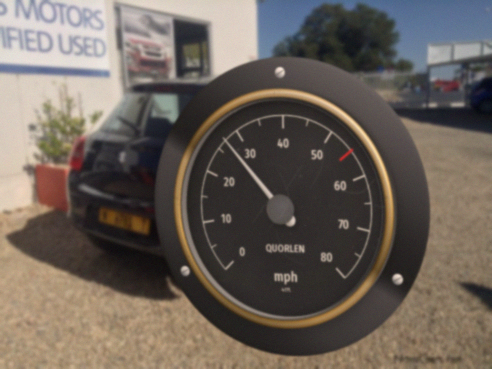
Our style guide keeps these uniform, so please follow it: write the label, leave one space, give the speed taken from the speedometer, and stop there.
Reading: 27.5 mph
